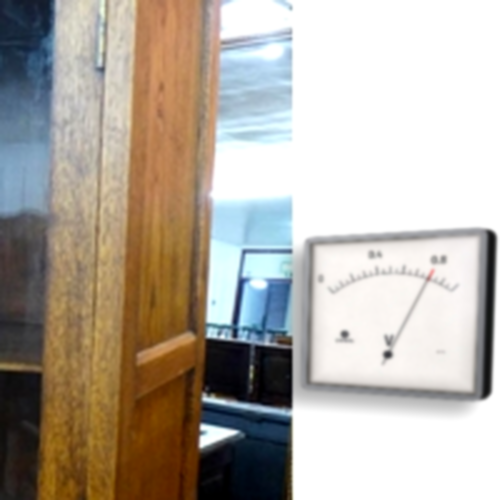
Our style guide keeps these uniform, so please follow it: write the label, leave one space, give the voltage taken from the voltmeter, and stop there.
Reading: 0.8 V
